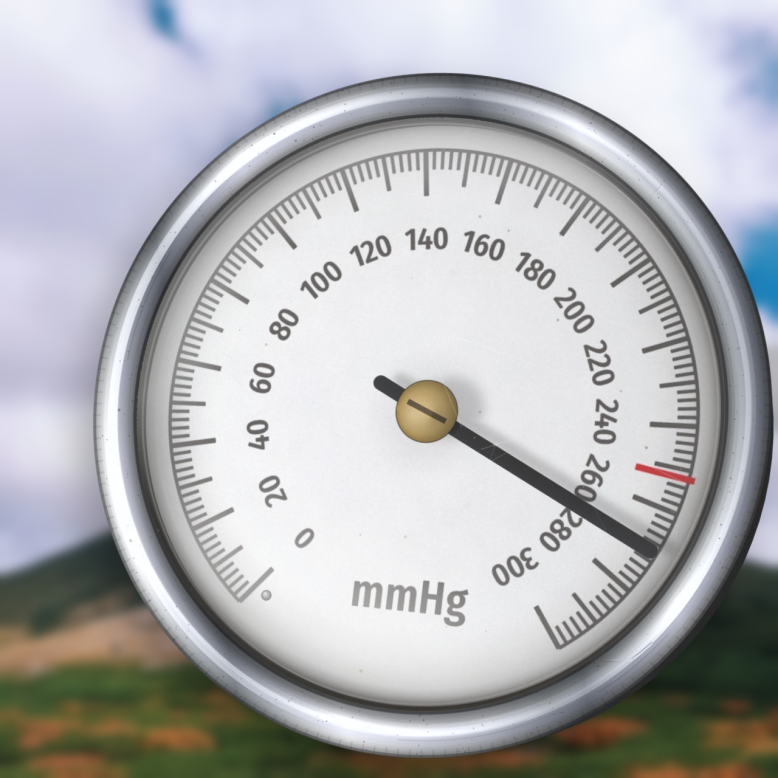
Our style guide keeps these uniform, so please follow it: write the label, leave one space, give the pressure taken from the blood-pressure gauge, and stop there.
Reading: 270 mmHg
